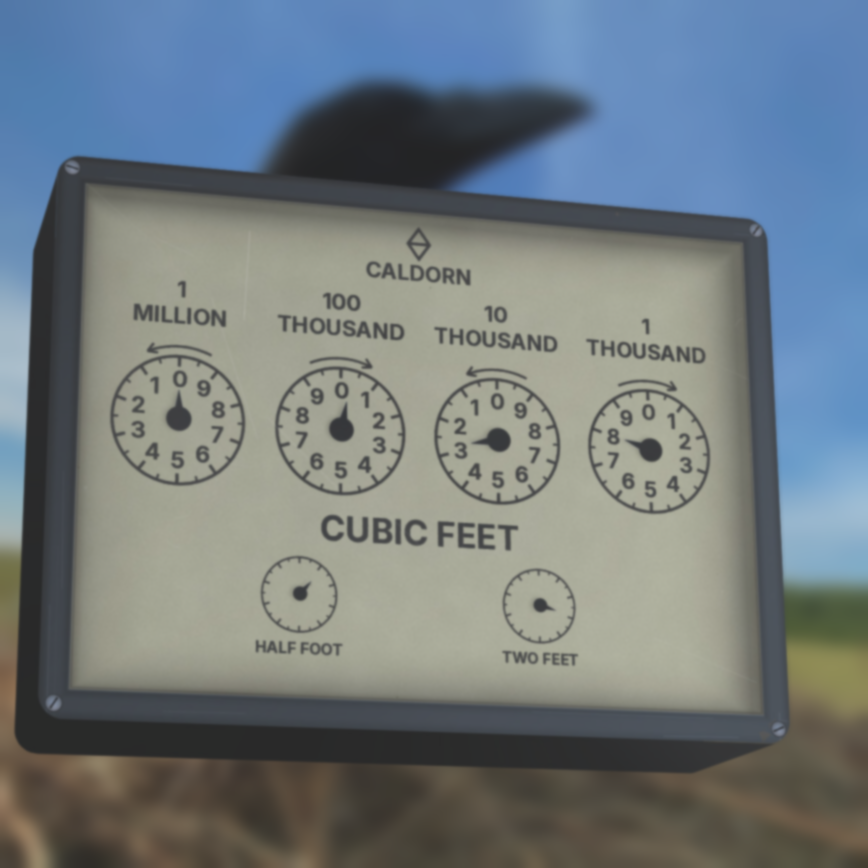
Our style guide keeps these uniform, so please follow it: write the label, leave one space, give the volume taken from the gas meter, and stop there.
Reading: 2800 ft³
